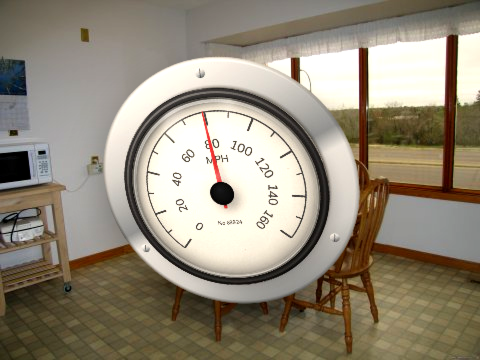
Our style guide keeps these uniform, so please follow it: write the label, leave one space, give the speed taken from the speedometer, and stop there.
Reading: 80 mph
